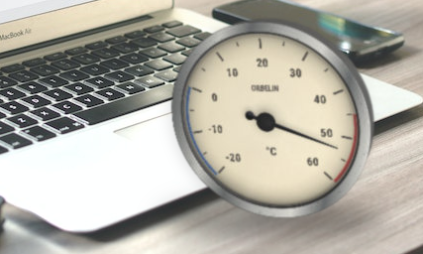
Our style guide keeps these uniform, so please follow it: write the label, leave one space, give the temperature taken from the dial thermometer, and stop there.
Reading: 52.5 °C
